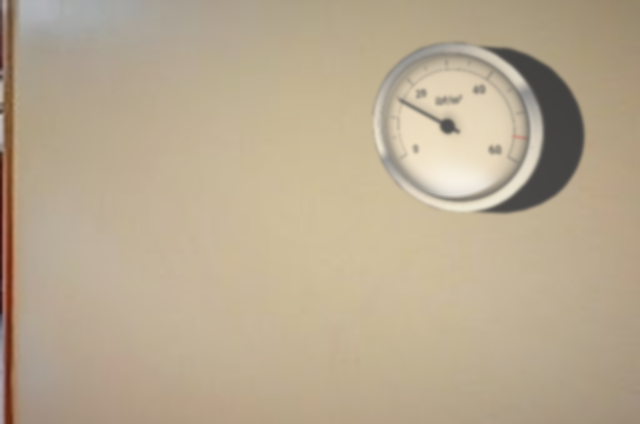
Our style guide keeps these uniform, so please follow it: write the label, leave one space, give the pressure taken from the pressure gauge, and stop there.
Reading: 15 psi
